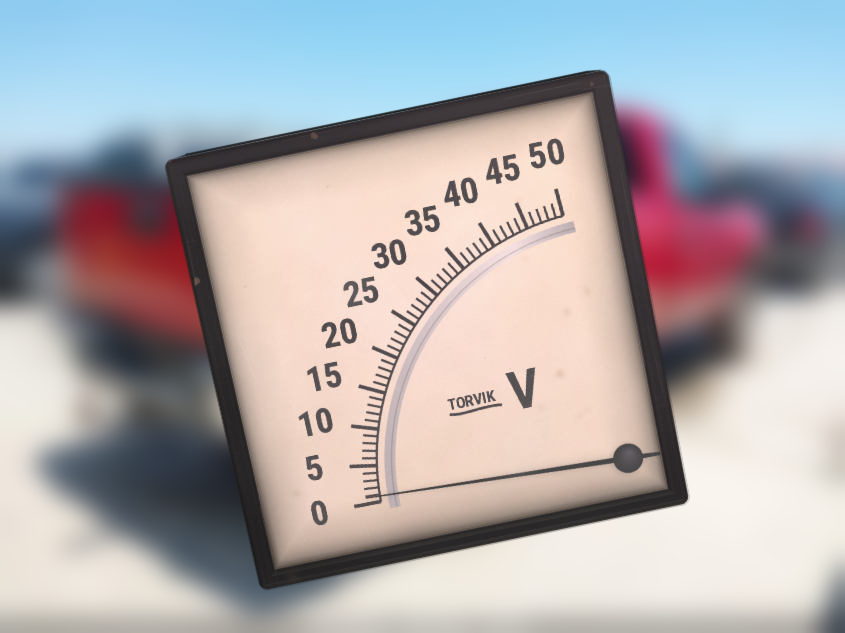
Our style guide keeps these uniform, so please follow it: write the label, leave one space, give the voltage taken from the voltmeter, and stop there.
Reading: 1 V
